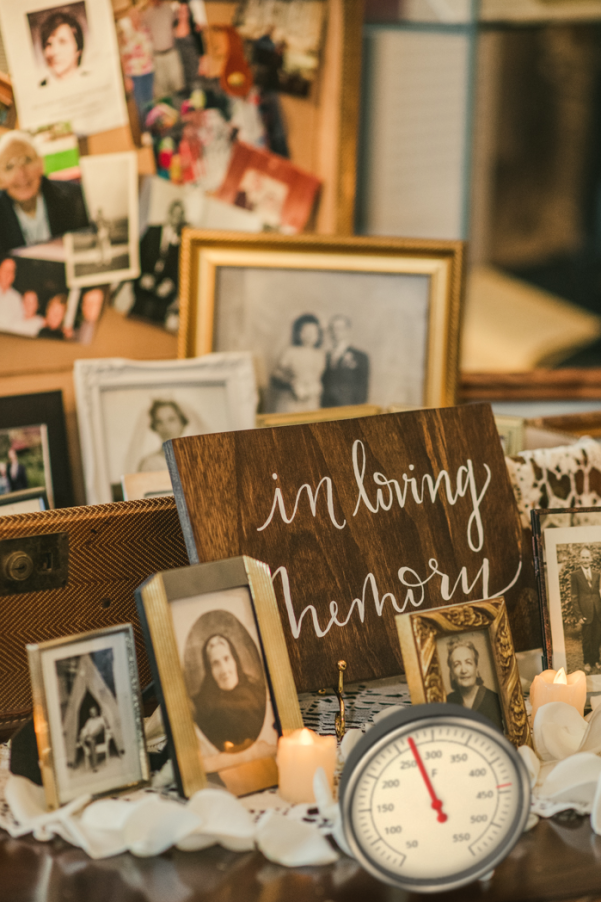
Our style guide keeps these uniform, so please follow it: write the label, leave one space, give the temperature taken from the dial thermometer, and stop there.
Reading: 270 °F
